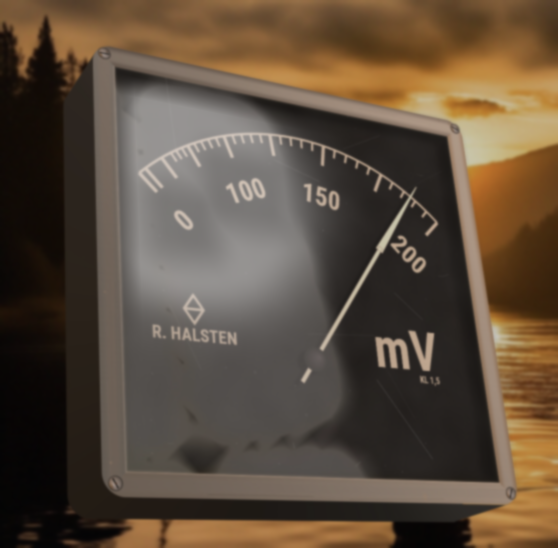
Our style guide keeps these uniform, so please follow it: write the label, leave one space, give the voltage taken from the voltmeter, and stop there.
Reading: 187.5 mV
